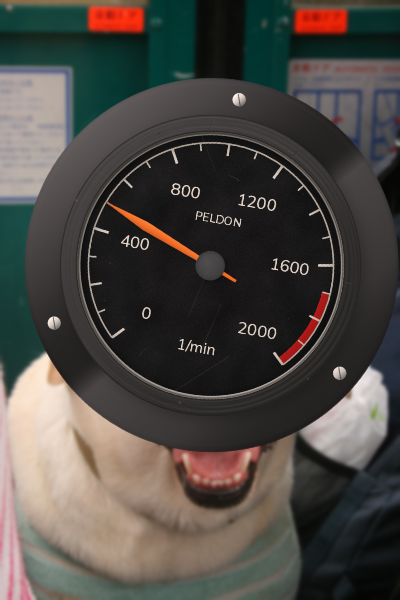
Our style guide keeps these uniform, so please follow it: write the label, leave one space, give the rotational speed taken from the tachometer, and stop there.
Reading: 500 rpm
